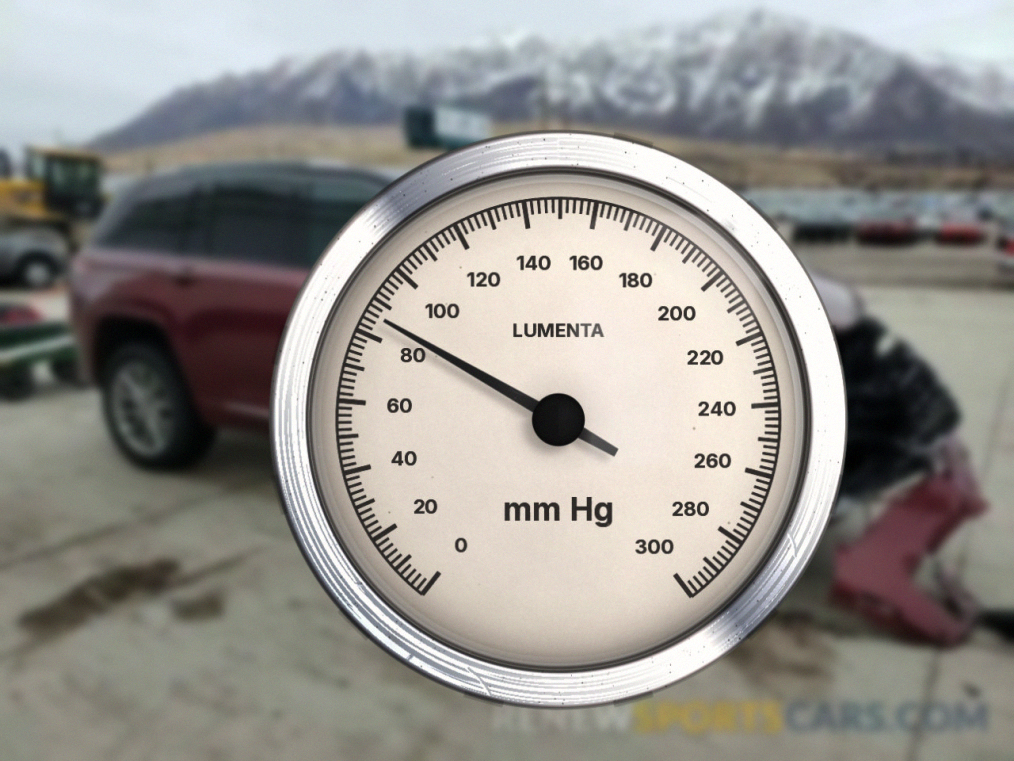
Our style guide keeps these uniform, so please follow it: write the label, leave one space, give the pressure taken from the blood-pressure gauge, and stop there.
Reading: 86 mmHg
